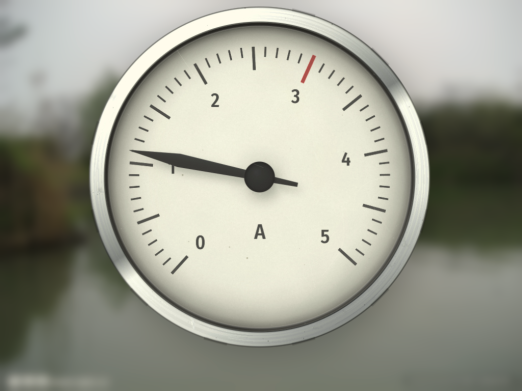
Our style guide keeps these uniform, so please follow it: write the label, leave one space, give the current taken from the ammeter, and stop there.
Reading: 1.1 A
